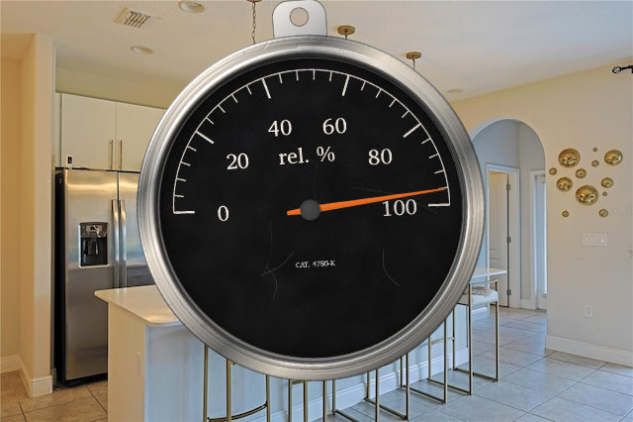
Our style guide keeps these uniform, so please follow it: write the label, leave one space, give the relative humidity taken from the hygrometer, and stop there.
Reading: 96 %
